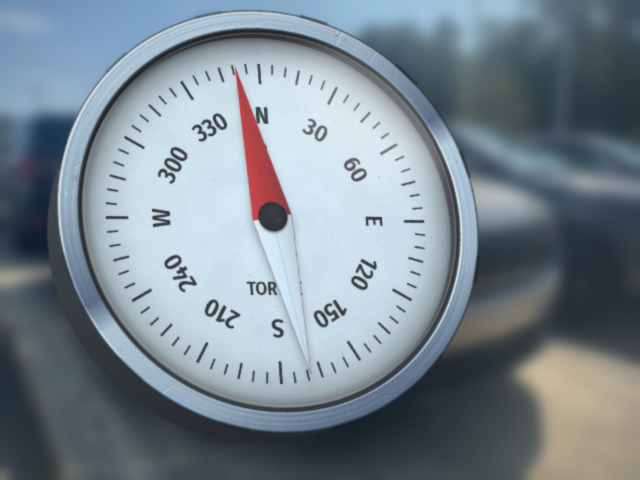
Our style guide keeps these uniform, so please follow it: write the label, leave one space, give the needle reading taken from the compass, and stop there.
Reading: 350 °
